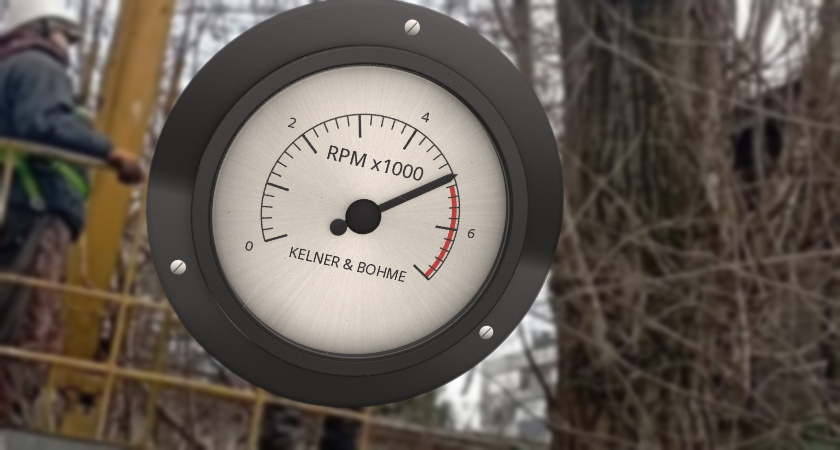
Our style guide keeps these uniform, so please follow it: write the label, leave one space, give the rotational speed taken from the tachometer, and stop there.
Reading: 5000 rpm
